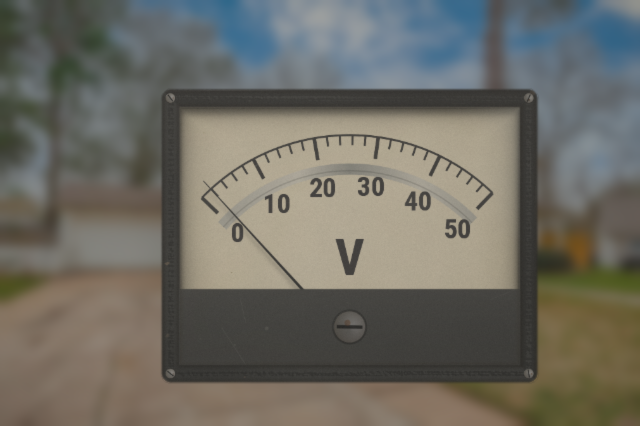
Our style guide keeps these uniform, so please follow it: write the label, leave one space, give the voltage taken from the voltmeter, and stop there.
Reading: 2 V
